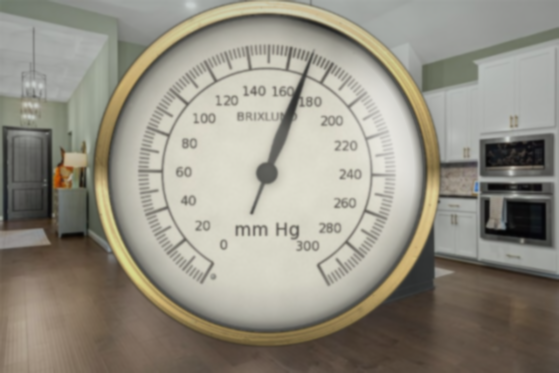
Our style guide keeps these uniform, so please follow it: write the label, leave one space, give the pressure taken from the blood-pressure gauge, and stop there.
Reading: 170 mmHg
